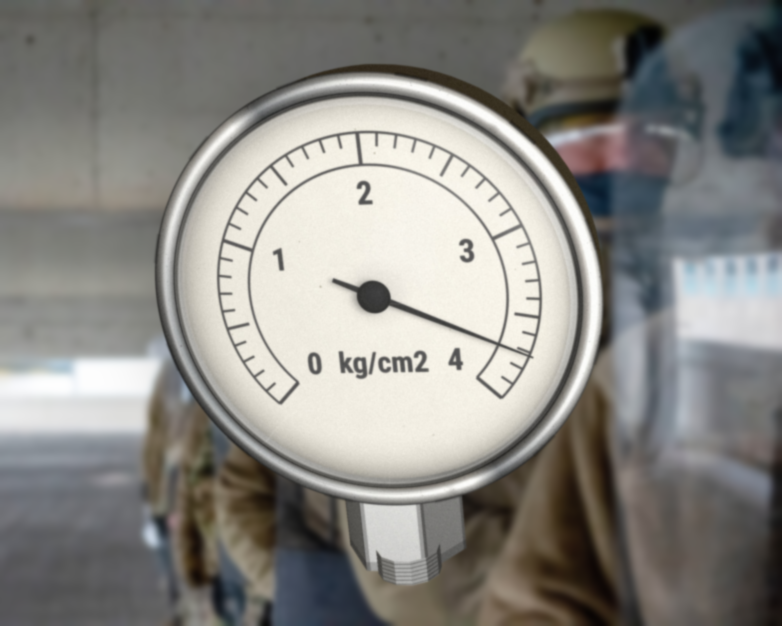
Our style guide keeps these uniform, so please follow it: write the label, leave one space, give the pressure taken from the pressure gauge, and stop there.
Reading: 3.7 kg/cm²
